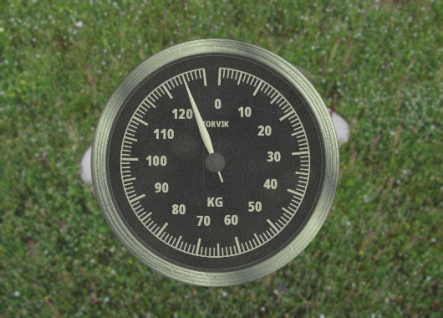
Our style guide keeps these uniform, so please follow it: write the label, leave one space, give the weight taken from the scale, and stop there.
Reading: 125 kg
